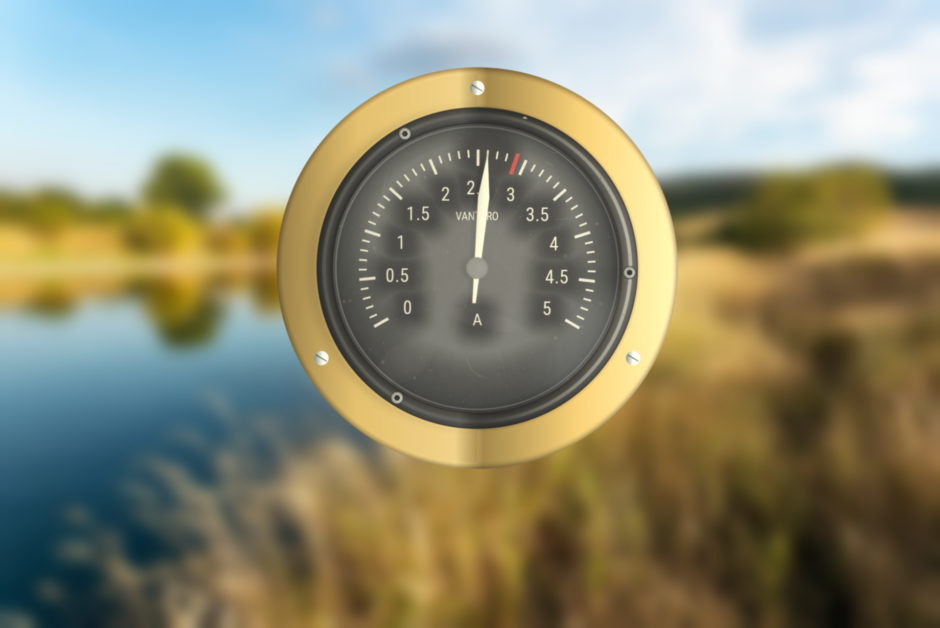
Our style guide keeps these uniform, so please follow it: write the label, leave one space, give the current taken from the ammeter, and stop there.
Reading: 2.6 A
